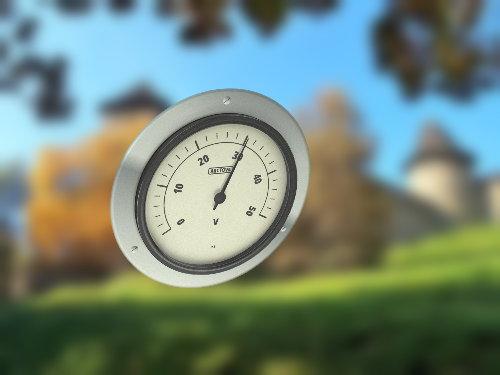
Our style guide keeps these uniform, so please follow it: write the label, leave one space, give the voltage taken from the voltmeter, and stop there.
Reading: 30 V
